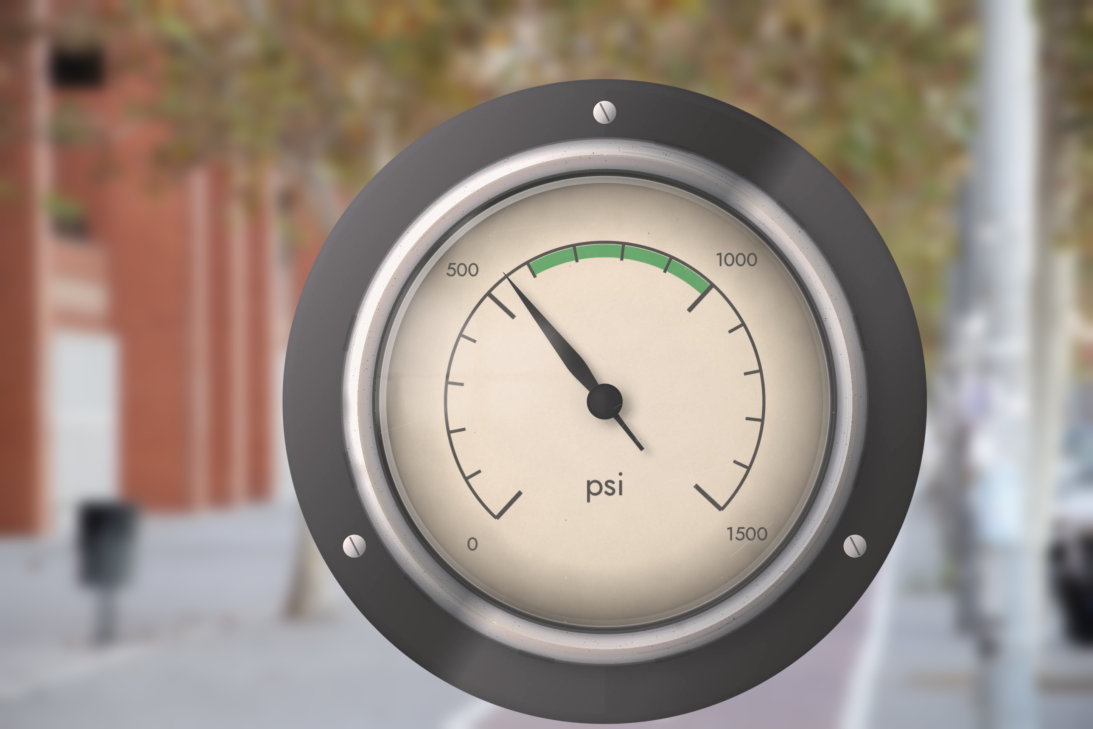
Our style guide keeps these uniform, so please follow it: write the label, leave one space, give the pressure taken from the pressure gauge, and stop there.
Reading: 550 psi
